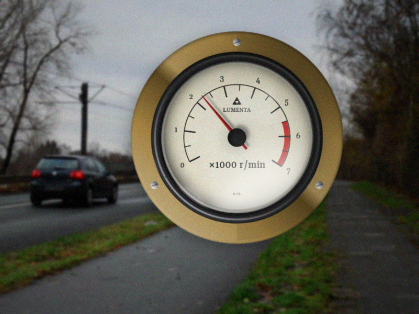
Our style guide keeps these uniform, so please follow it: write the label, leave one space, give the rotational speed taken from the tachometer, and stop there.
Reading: 2250 rpm
